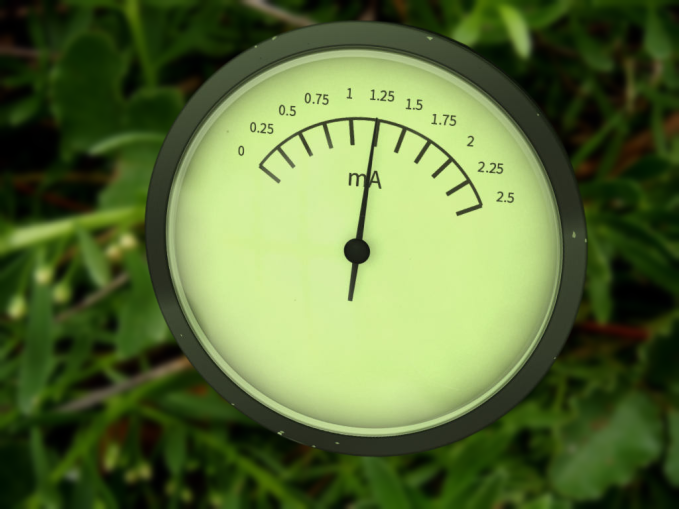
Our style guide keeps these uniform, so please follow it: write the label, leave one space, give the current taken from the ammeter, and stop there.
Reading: 1.25 mA
